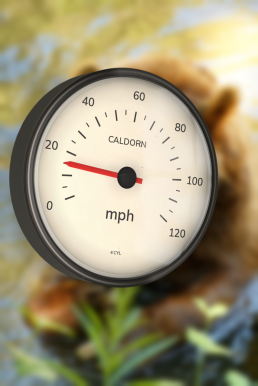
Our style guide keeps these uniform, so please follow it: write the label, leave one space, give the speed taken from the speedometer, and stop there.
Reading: 15 mph
